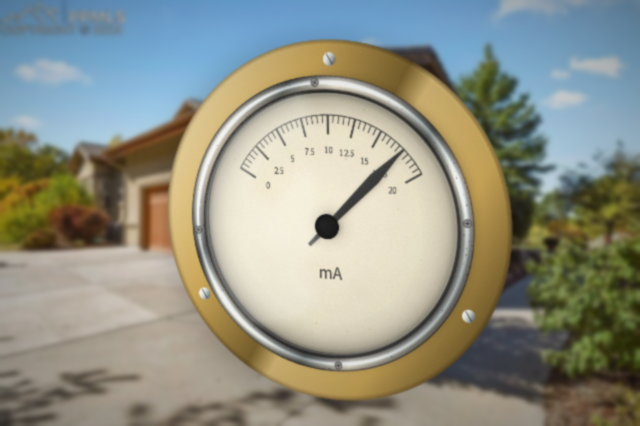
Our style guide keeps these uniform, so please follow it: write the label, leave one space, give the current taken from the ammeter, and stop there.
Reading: 17.5 mA
